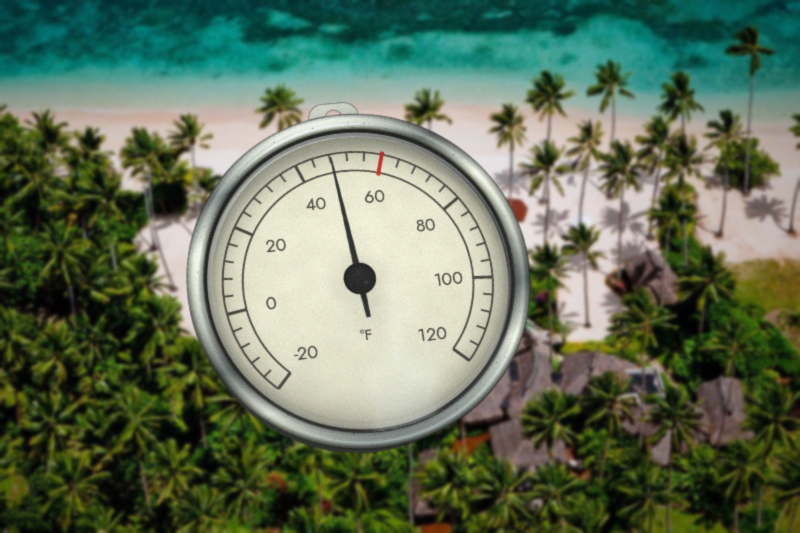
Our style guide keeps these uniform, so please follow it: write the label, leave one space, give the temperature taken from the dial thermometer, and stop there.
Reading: 48 °F
